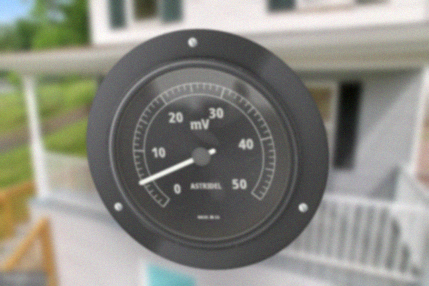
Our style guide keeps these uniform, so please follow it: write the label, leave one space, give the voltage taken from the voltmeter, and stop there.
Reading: 5 mV
